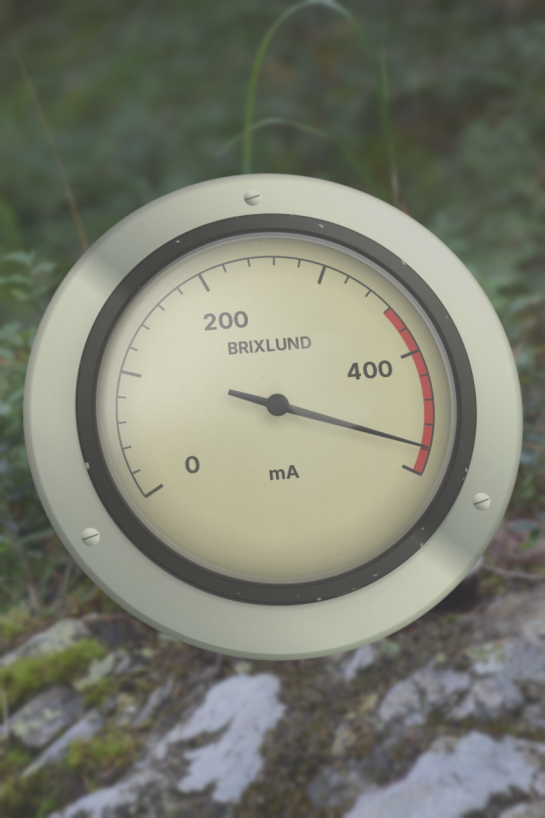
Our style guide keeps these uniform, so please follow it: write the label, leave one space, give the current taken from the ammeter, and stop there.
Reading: 480 mA
